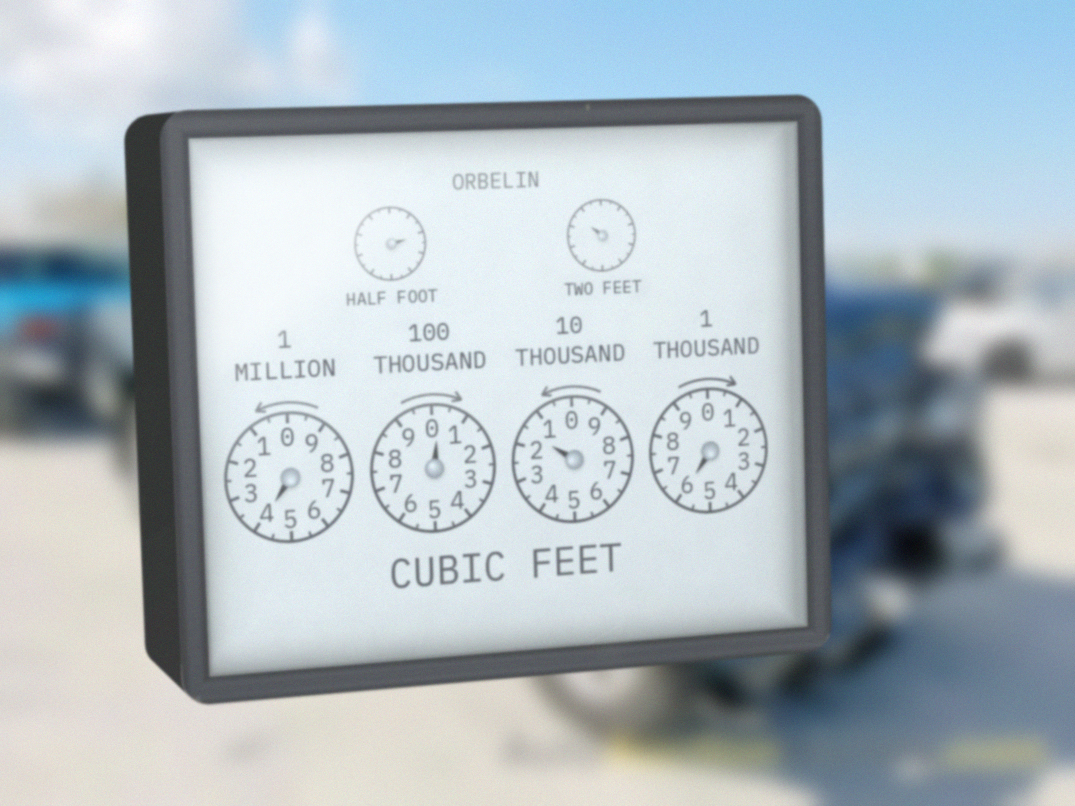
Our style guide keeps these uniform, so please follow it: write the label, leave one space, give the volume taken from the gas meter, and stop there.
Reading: 401600 ft³
